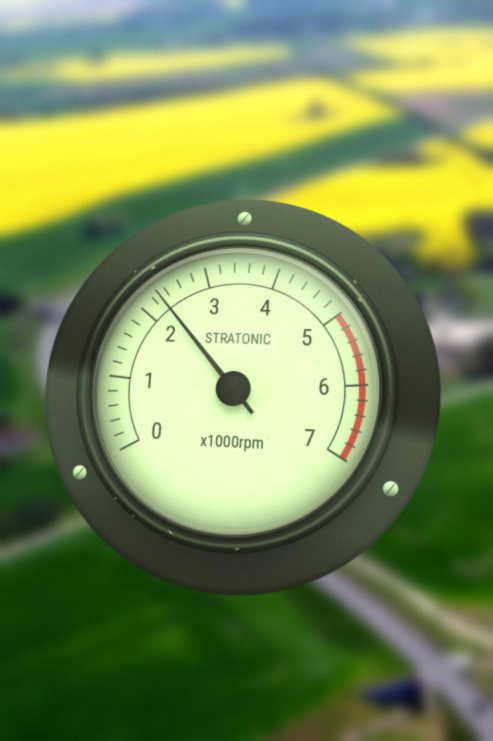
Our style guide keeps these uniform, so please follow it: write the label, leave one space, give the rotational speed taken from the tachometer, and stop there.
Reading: 2300 rpm
